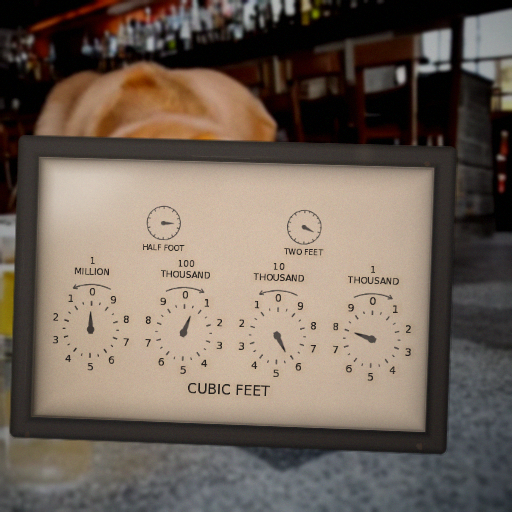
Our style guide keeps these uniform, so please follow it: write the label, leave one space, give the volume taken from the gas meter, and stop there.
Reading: 5800 ft³
